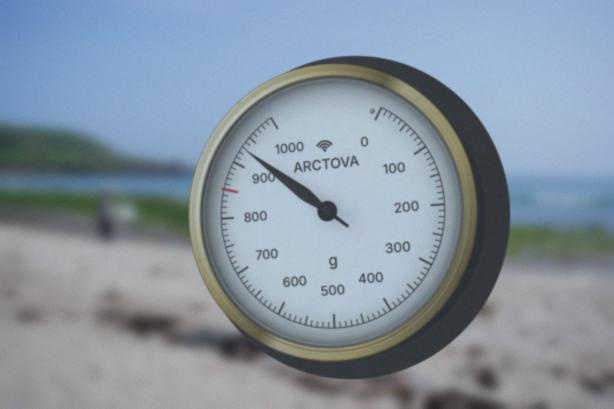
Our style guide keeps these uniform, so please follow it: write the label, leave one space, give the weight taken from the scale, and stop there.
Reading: 930 g
